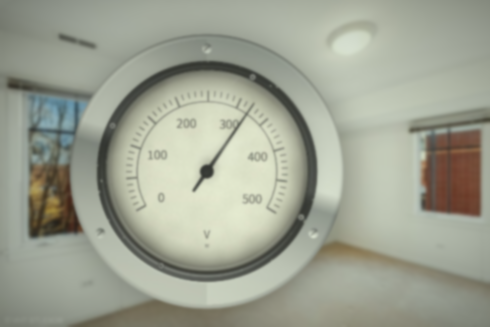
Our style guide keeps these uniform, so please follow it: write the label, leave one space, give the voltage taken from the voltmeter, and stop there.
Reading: 320 V
